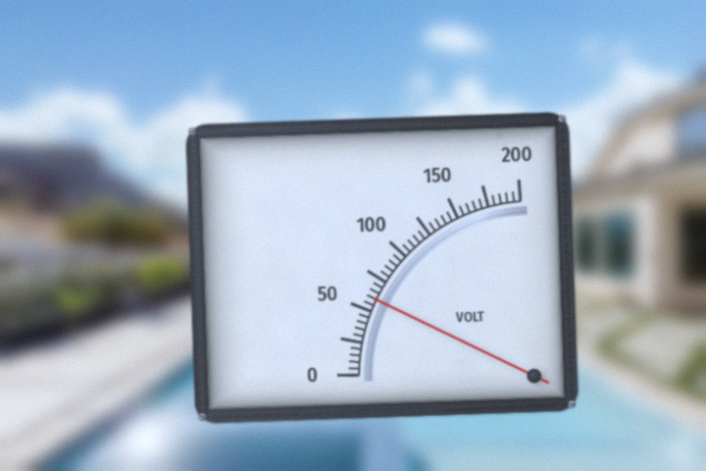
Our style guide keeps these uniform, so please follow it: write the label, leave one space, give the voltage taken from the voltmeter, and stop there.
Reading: 60 V
